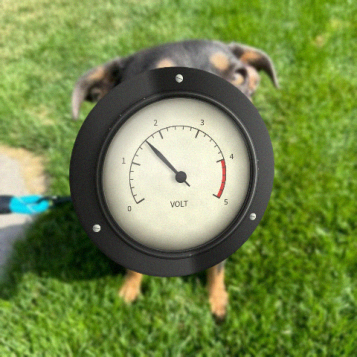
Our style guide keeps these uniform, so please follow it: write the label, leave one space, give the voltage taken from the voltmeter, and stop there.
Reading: 1.6 V
